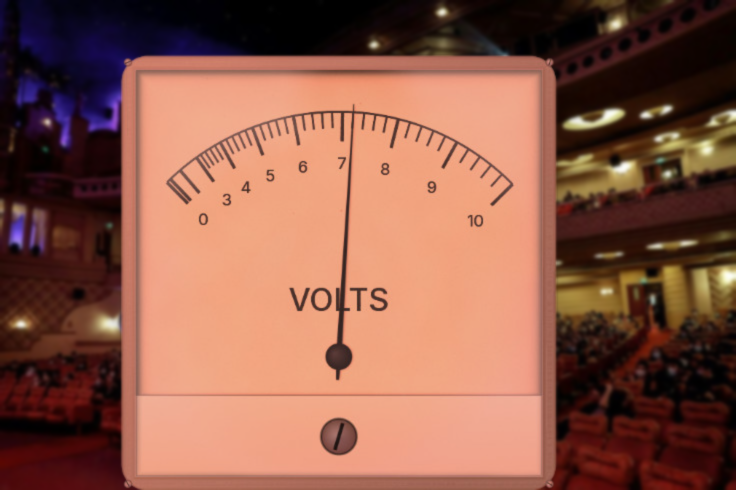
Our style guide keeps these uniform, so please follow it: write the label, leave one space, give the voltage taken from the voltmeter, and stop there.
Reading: 7.2 V
